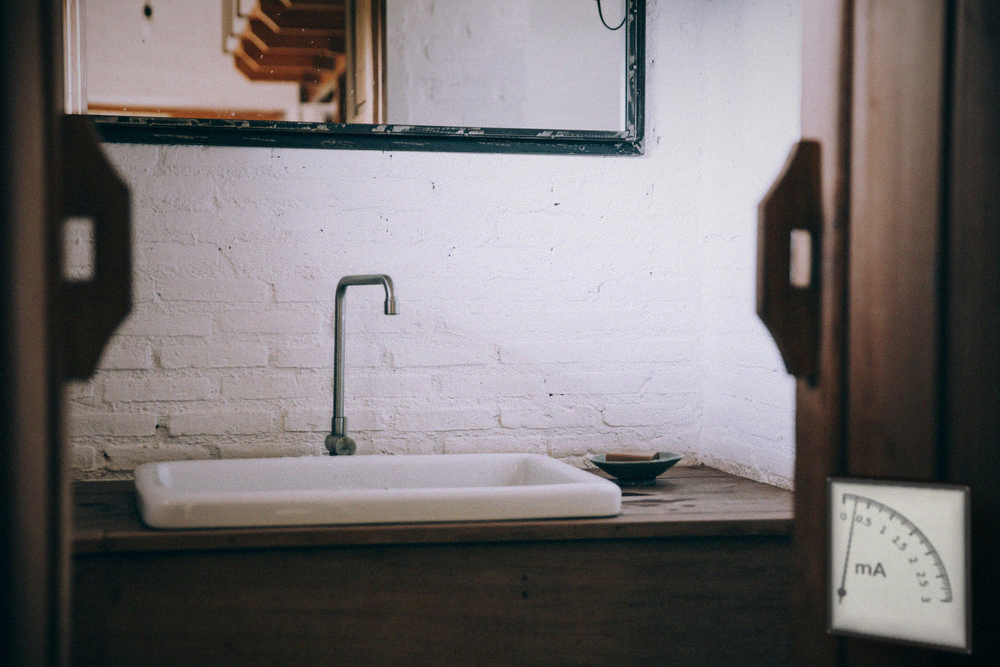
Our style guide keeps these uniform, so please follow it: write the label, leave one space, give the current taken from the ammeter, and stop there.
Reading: 0.25 mA
